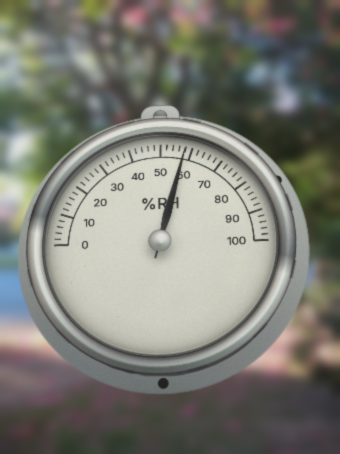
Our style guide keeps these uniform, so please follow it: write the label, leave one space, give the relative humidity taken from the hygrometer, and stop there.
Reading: 58 %
